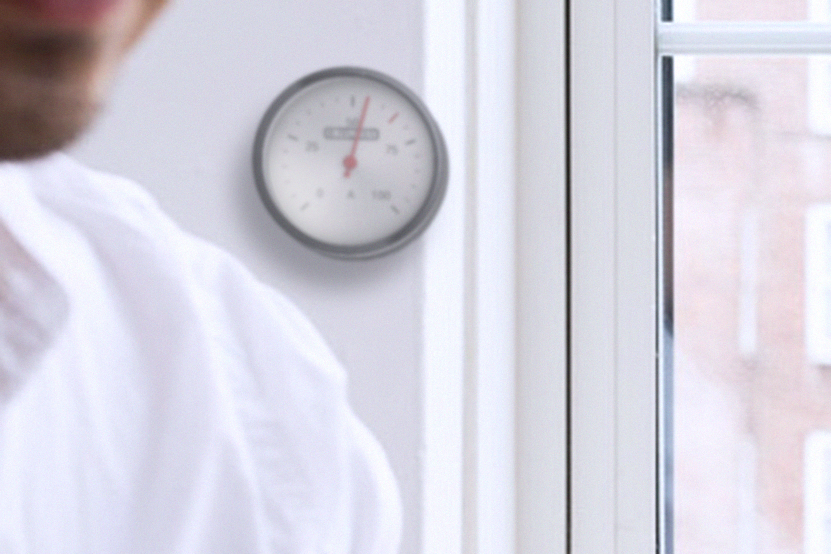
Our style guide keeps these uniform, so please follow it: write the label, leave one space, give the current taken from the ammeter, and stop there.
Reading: 55 A
